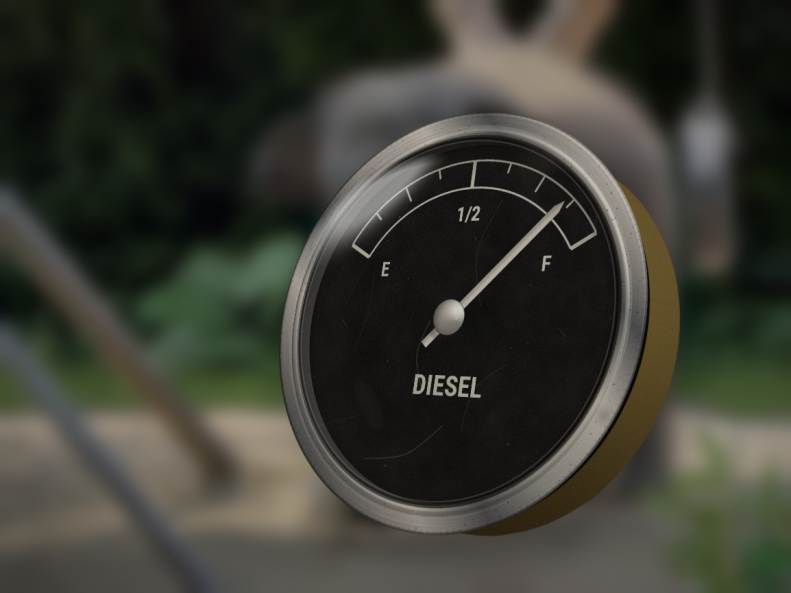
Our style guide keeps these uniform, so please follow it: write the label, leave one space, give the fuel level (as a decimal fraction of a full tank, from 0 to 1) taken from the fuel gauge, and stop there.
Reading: 0.875
